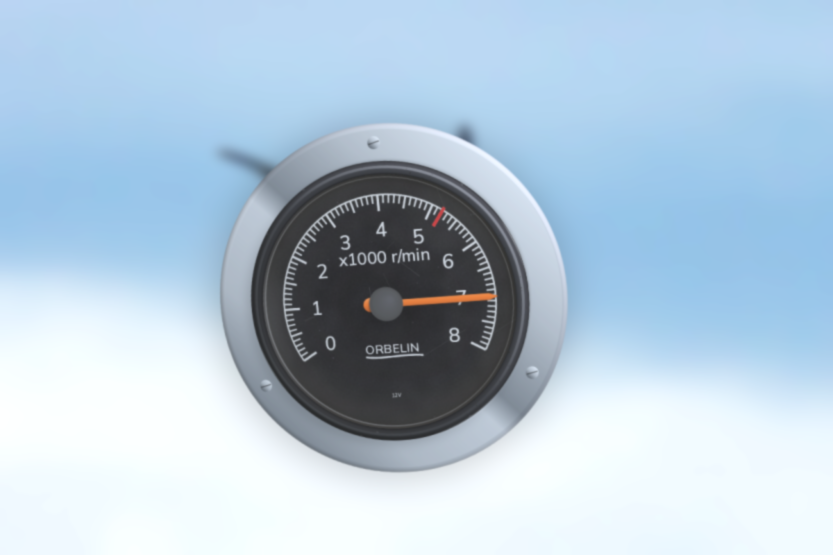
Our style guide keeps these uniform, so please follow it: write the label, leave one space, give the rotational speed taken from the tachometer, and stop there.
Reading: 7000 rpm
